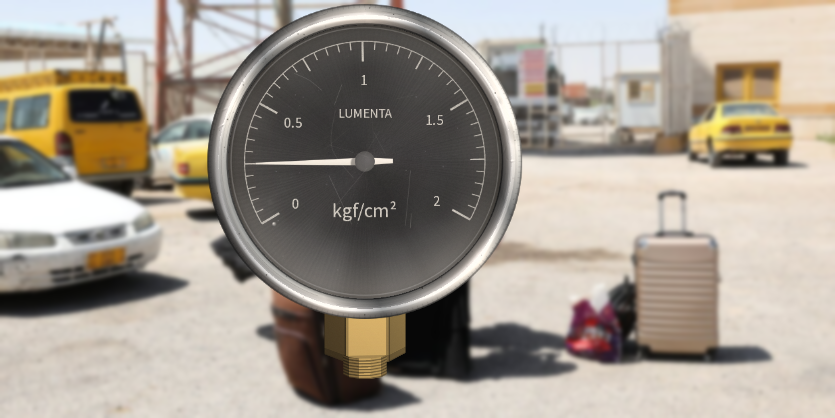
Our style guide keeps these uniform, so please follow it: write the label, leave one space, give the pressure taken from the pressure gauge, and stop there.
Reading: 0.25 kg/cm²
